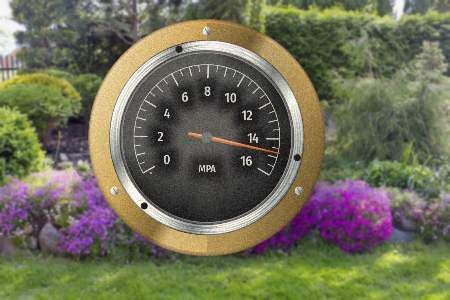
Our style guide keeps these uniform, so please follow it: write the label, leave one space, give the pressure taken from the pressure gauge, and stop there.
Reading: 14.75 MPa
